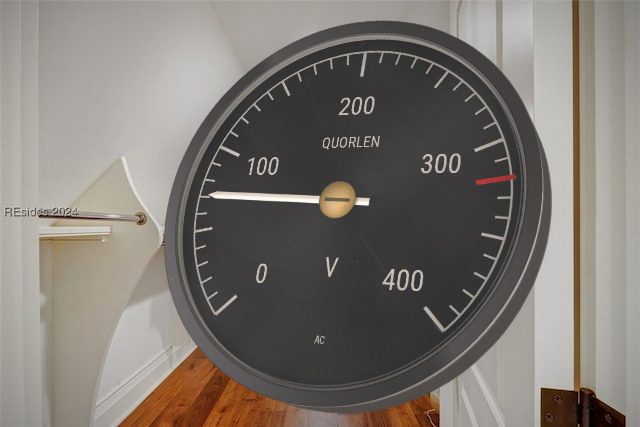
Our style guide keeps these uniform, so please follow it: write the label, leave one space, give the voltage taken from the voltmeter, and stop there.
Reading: 70 V
